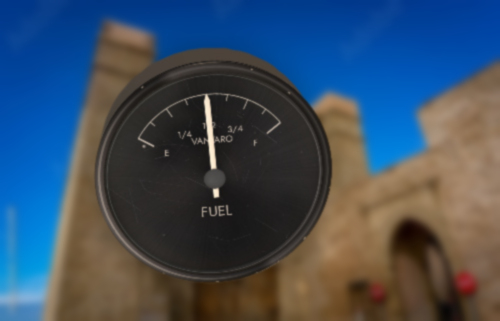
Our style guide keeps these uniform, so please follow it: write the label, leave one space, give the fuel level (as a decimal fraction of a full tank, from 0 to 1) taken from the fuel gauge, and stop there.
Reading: 0.5
